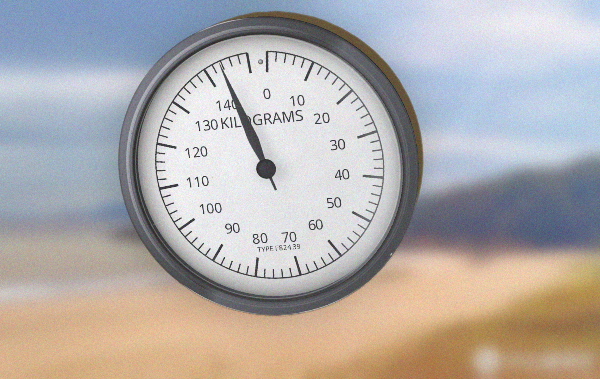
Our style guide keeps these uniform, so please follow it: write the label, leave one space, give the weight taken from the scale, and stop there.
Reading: 144 kg
